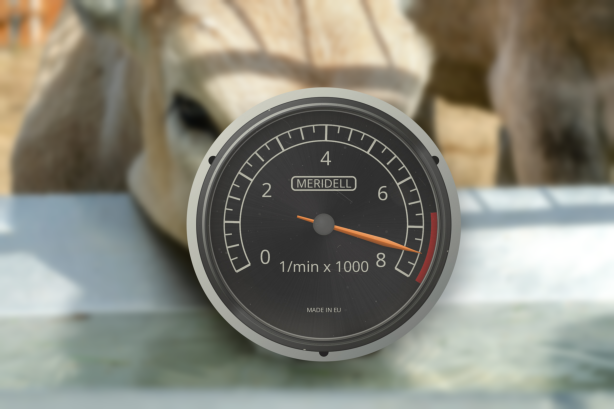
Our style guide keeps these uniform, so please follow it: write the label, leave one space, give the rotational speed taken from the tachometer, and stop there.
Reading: 7500 rpm
